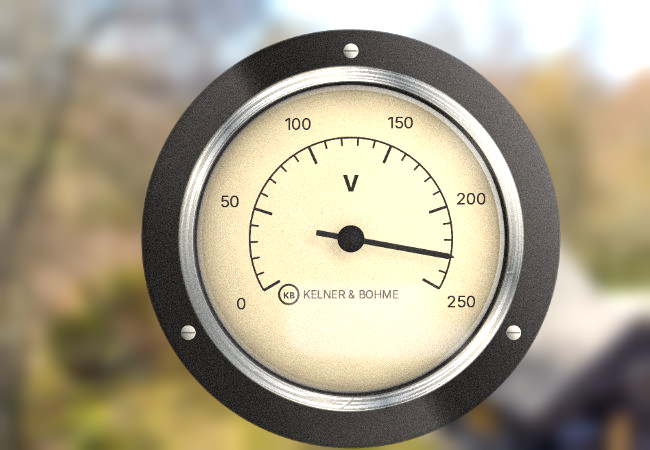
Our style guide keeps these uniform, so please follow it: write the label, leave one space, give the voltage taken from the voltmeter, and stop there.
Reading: 230 V
